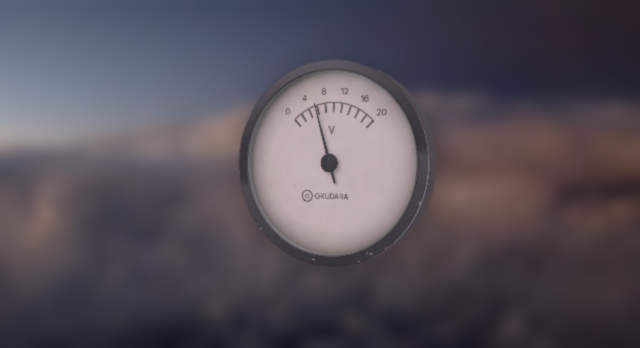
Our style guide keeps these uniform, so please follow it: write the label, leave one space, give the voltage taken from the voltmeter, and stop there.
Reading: 6 V
